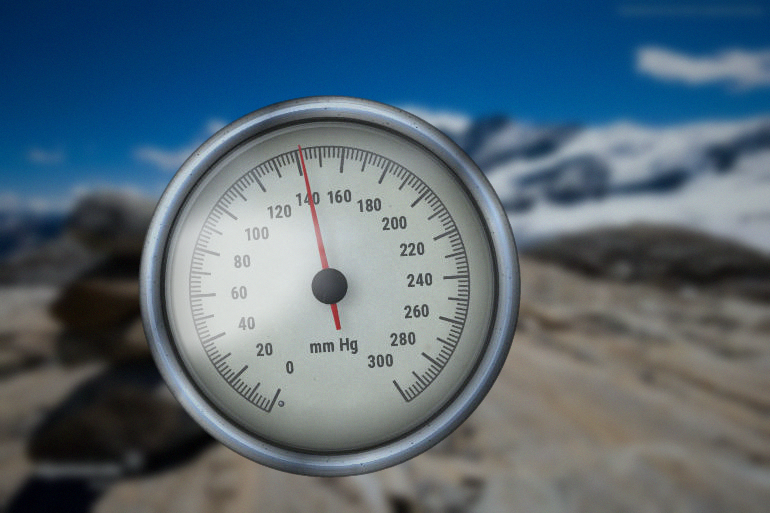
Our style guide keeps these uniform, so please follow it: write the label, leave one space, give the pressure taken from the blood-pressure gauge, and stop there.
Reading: 142 mmHg
